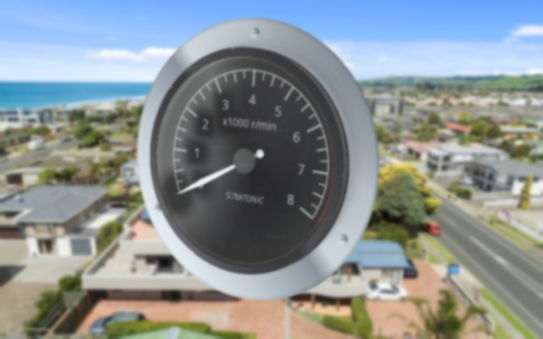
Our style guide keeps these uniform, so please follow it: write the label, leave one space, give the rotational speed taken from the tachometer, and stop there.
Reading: 0 rpm
